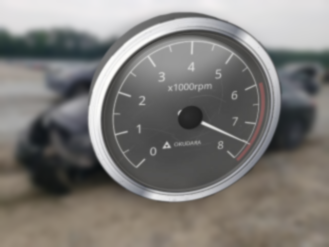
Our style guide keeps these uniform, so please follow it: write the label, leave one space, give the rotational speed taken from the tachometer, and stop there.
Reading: 7500 rpm
